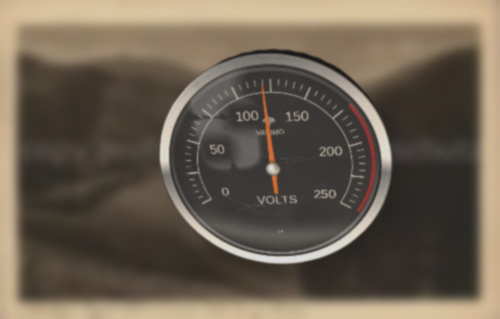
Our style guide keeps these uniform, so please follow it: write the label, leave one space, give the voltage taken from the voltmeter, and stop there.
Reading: 120 V
